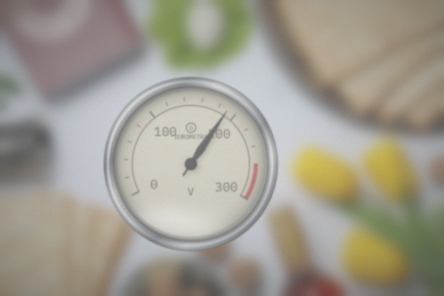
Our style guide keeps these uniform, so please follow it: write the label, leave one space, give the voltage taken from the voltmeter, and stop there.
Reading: 190 V
